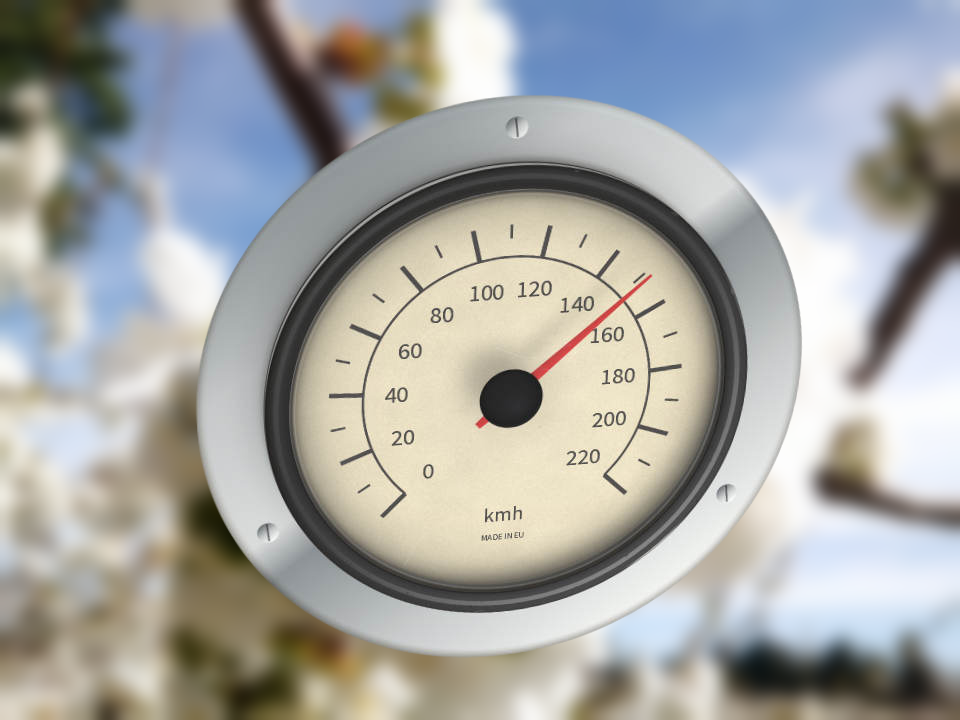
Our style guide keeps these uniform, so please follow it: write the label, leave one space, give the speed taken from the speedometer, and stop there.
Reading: 150 km/h
